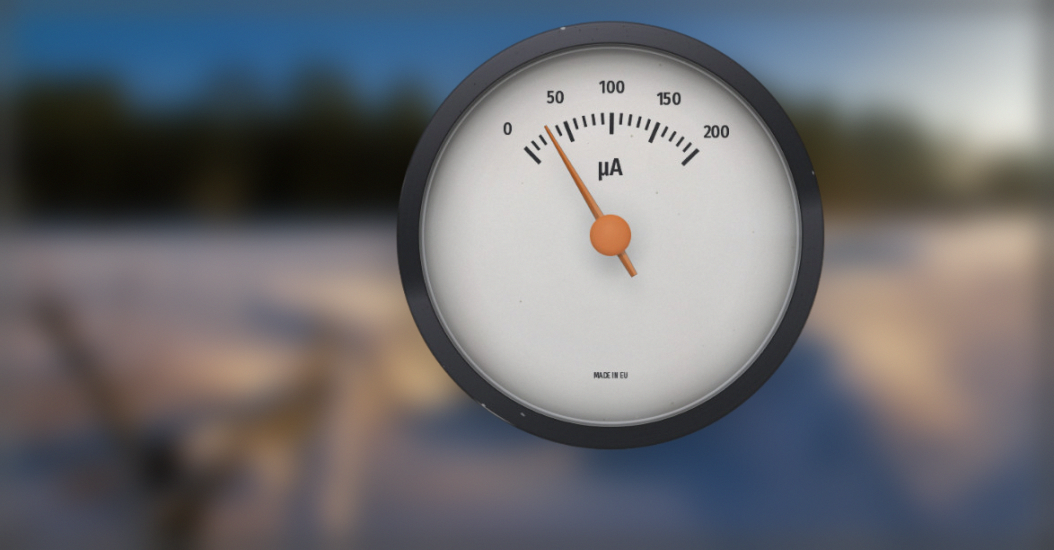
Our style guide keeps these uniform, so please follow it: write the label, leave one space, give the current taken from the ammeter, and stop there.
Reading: 30 µA
